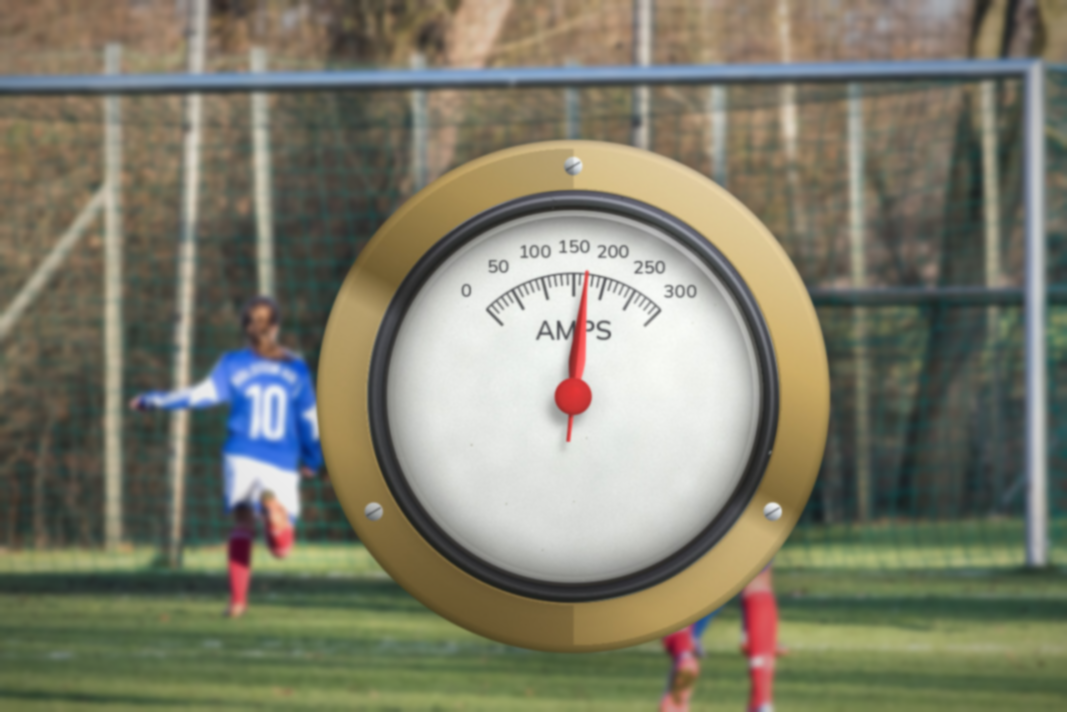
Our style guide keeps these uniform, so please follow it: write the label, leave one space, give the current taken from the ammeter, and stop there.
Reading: 170 A
